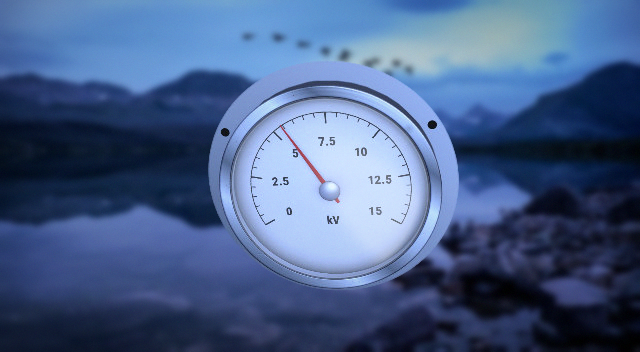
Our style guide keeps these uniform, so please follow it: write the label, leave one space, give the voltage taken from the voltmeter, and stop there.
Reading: 5.5 kV
